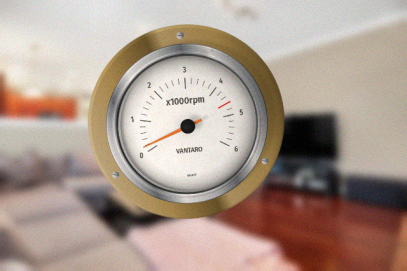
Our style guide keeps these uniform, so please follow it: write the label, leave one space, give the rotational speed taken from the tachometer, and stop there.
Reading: 200 rpm
